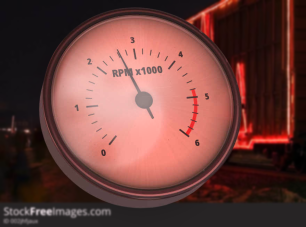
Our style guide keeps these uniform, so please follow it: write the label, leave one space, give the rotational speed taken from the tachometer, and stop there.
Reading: 2600 rpm
